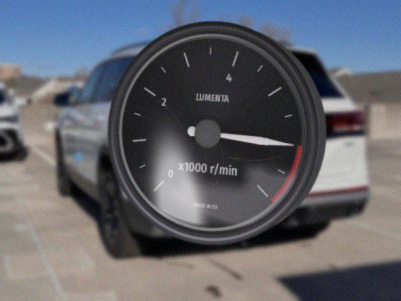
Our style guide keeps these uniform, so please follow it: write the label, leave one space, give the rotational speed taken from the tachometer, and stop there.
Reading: 6000 rpm
